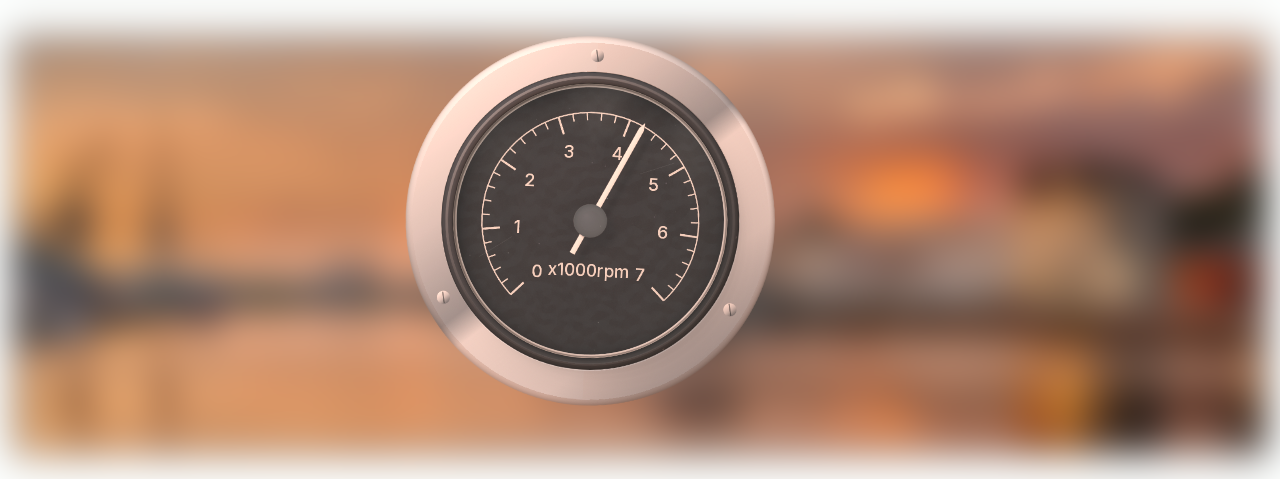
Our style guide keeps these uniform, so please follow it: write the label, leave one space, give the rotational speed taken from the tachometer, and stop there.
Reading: 4200 rpm
